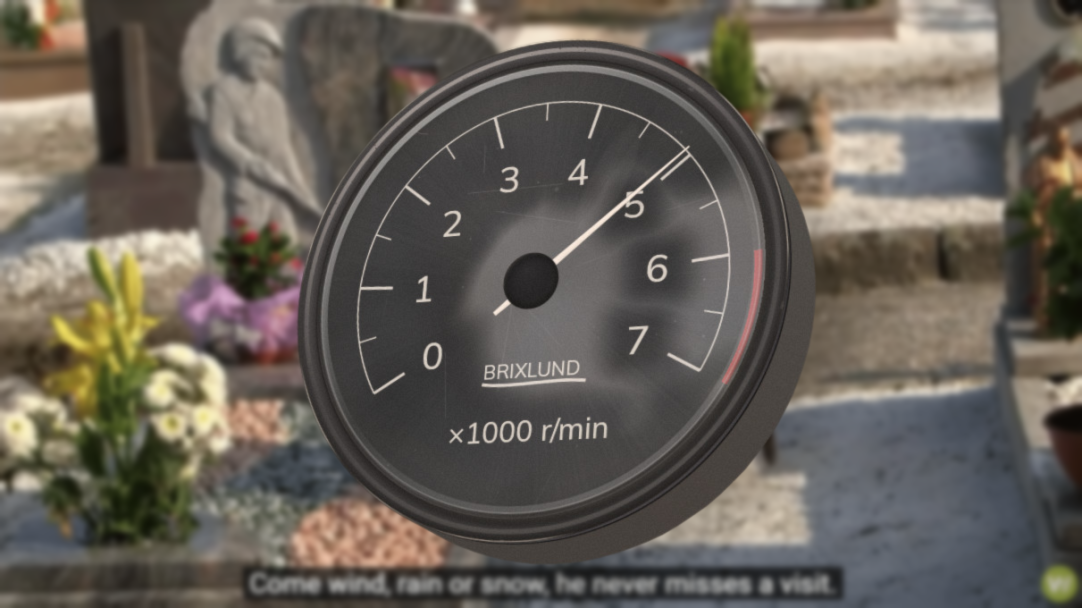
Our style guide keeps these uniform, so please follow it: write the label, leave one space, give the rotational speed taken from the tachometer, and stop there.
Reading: 5000 rpm
